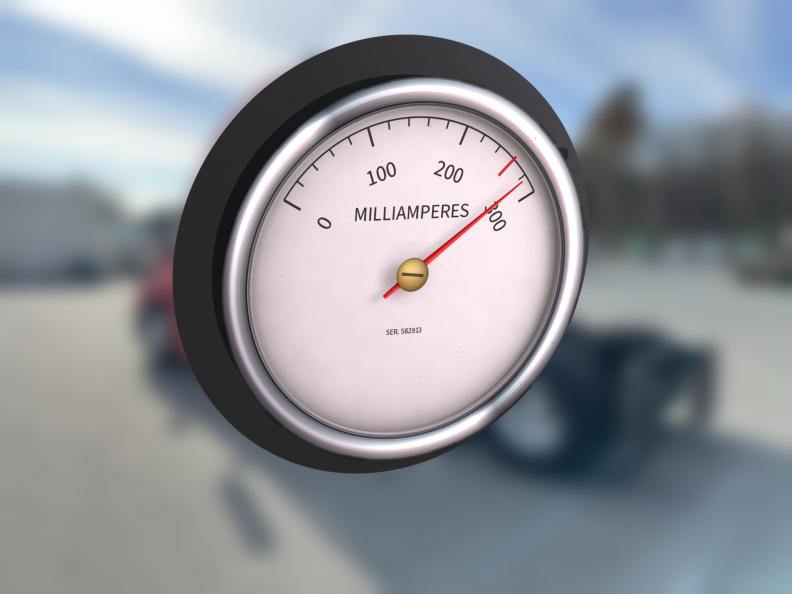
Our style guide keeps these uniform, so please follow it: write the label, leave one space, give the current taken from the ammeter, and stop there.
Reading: 280 mA
